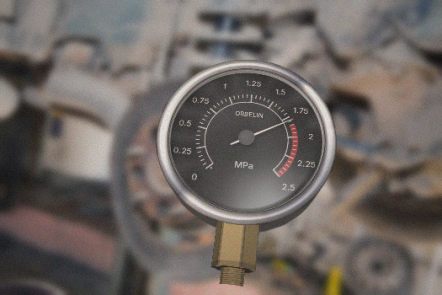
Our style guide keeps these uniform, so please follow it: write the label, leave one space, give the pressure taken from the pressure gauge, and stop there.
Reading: 1.8 MPa
